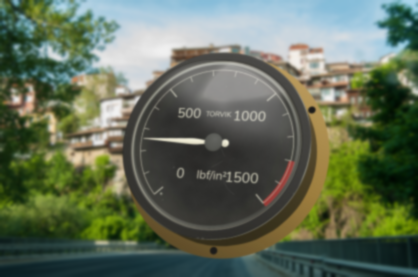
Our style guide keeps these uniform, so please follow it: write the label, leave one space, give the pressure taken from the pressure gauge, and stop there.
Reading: 250 psi
